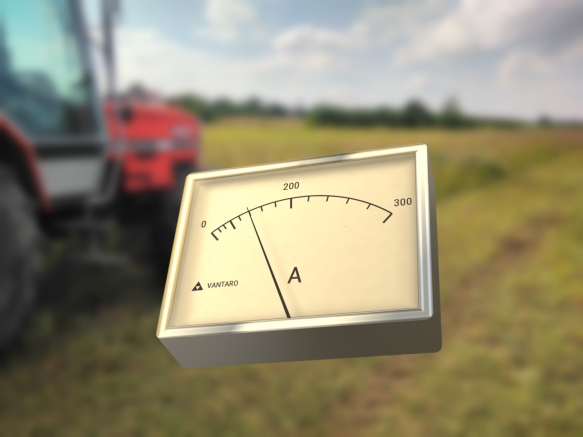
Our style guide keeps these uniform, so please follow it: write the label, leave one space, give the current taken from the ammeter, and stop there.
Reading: 140 A
